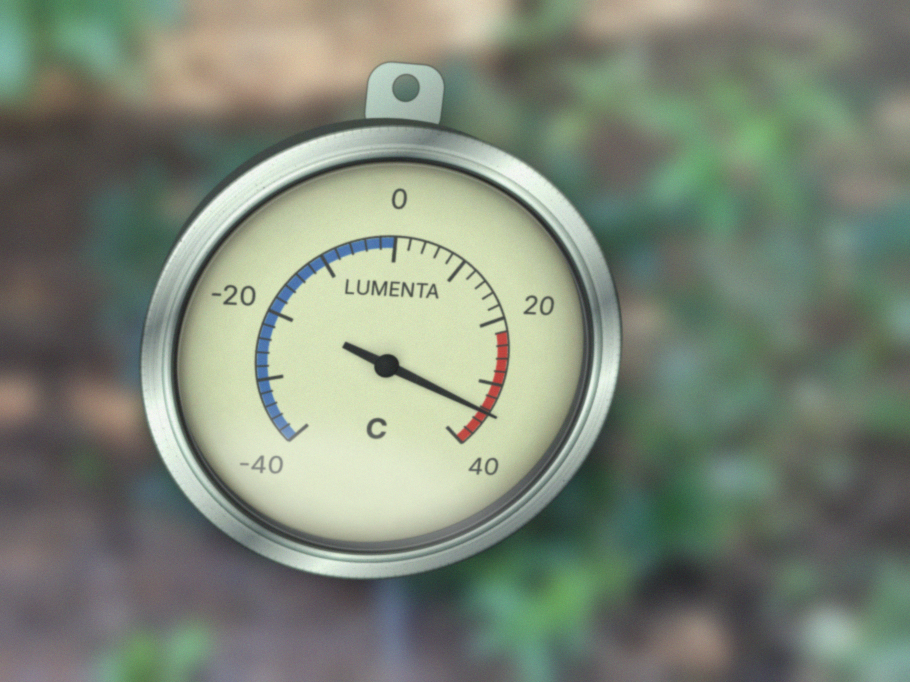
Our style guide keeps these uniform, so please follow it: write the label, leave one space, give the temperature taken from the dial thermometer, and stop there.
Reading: 34 °C
